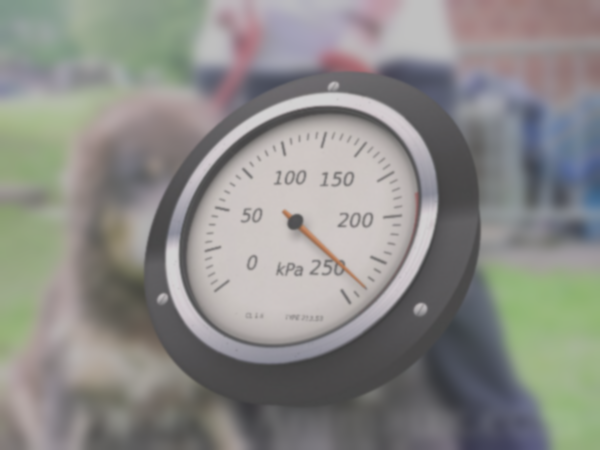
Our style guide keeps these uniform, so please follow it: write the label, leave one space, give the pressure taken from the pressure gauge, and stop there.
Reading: 240 kPa
